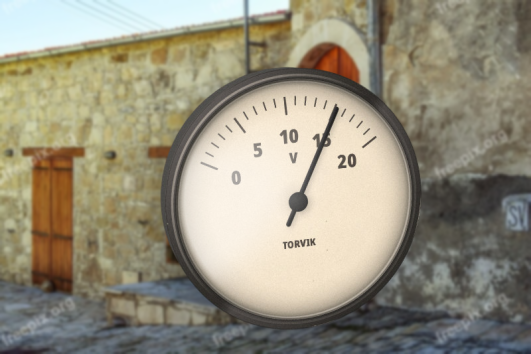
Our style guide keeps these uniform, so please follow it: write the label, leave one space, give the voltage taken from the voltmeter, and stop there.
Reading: 15 V
